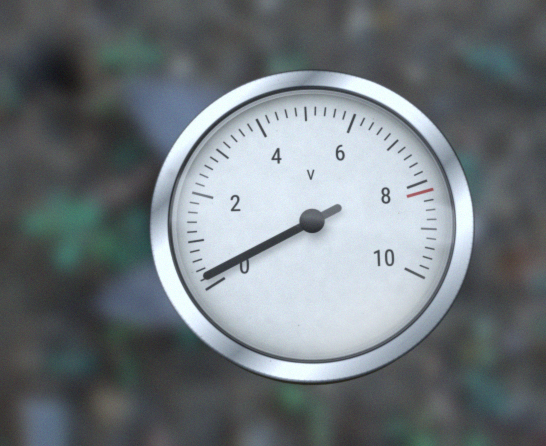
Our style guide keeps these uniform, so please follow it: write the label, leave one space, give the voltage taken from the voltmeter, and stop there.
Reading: 0.2 V
